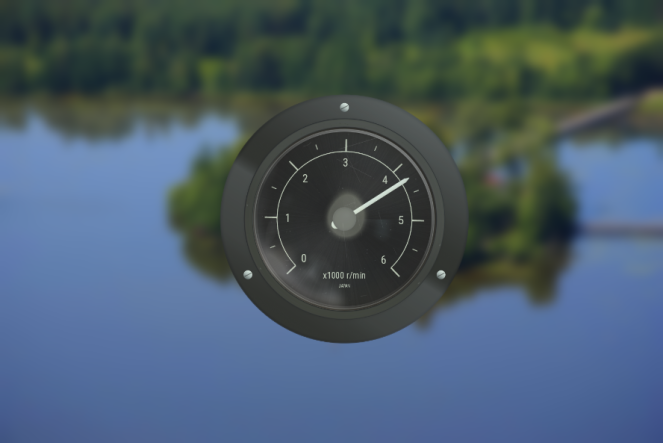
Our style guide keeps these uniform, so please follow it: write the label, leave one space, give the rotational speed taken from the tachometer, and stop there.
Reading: 4250 rpm
